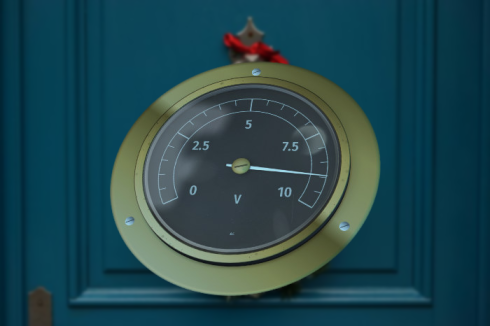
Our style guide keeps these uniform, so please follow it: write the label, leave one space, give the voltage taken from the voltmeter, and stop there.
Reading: 9 V
